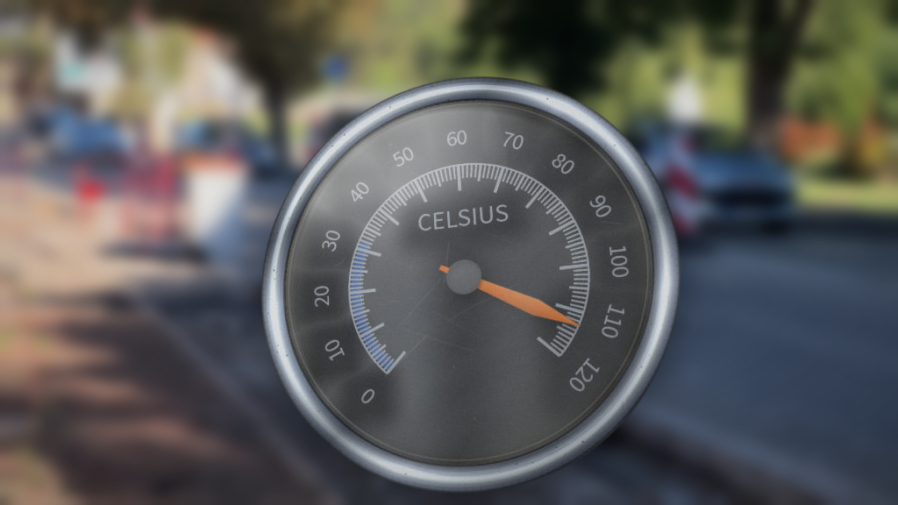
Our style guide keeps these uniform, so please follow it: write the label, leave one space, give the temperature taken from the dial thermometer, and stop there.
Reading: 113 °C
